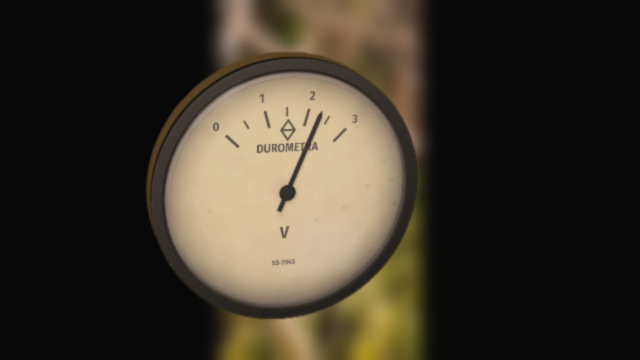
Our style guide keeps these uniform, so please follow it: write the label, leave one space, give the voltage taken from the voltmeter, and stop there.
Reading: 2.25 V
